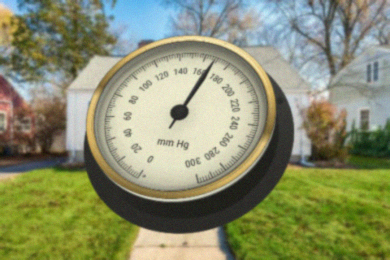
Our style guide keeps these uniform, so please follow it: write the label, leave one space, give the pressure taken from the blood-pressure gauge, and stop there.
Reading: 170 mmHg
